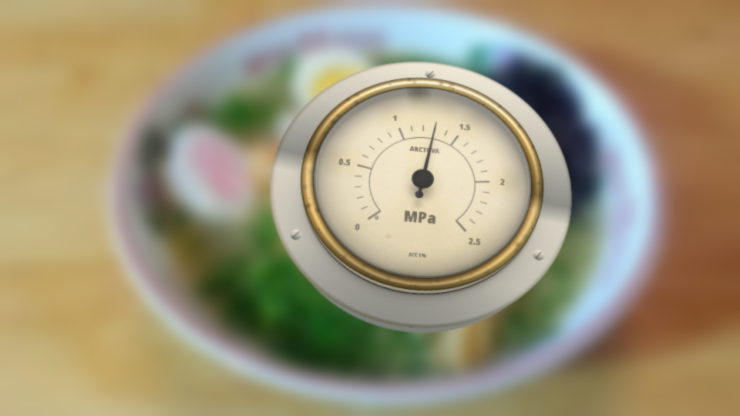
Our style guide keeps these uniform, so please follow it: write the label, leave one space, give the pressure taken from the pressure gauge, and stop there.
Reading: 1.3 MPa
